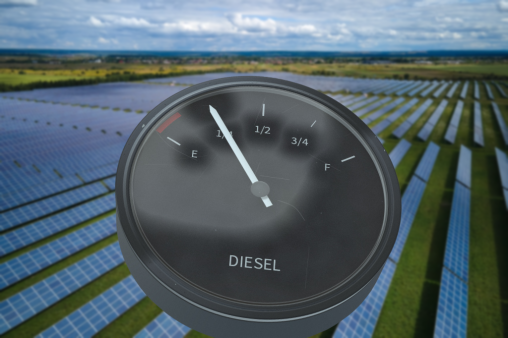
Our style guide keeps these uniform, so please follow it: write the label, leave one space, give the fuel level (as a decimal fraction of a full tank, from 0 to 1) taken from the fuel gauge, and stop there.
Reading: 0.25
